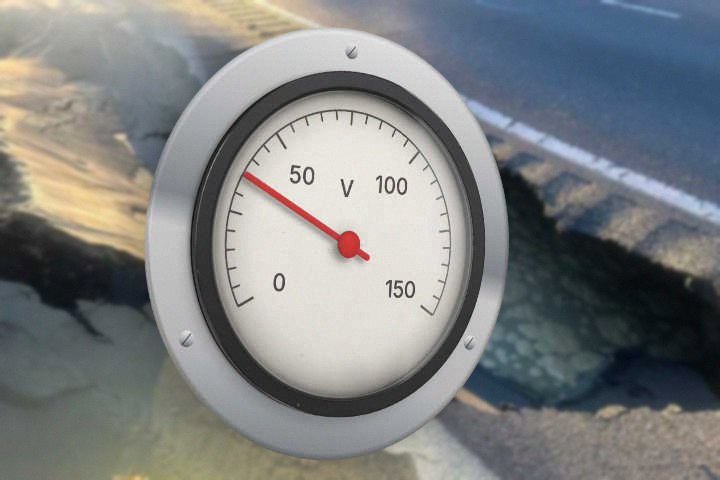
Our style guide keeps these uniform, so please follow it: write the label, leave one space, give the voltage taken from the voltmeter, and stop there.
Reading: 35 V
